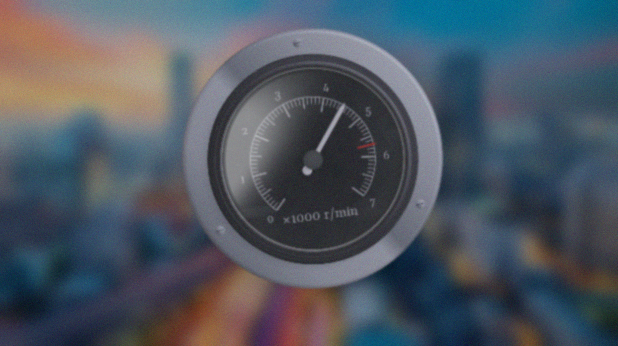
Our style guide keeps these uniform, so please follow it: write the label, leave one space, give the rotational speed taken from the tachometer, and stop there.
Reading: 4500 rpm
